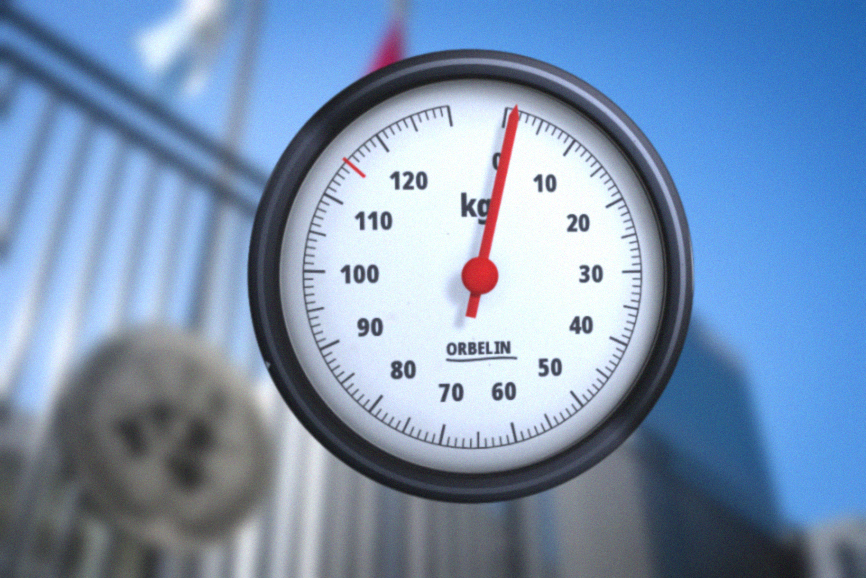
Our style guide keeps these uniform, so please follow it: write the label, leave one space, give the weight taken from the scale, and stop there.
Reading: 1 kg
